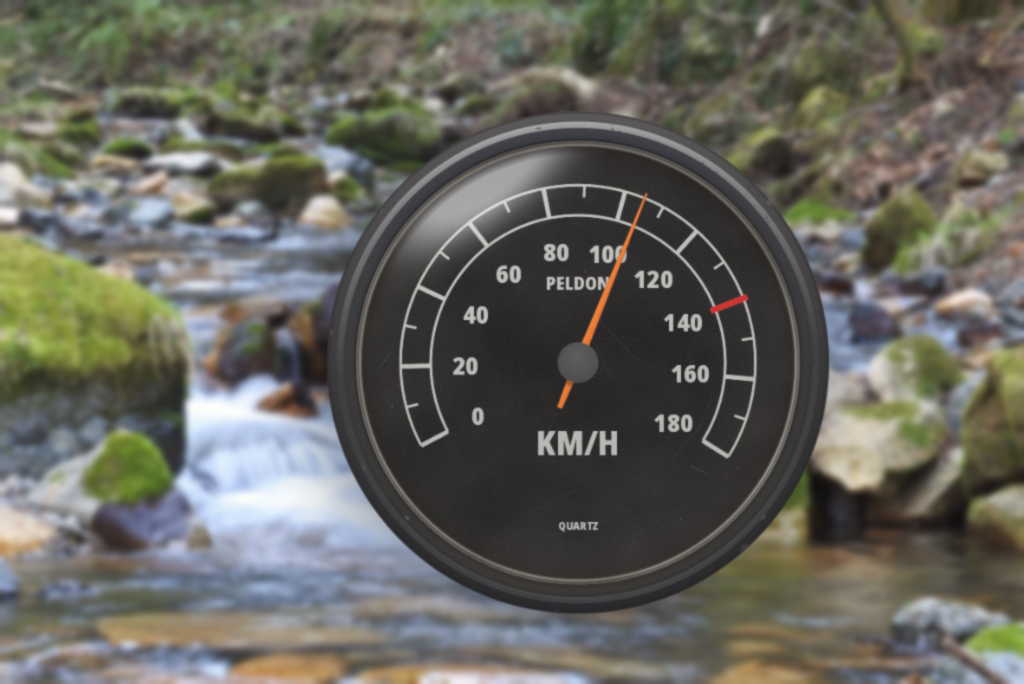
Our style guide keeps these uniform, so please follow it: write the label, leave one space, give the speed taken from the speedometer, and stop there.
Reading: 105 km/h
